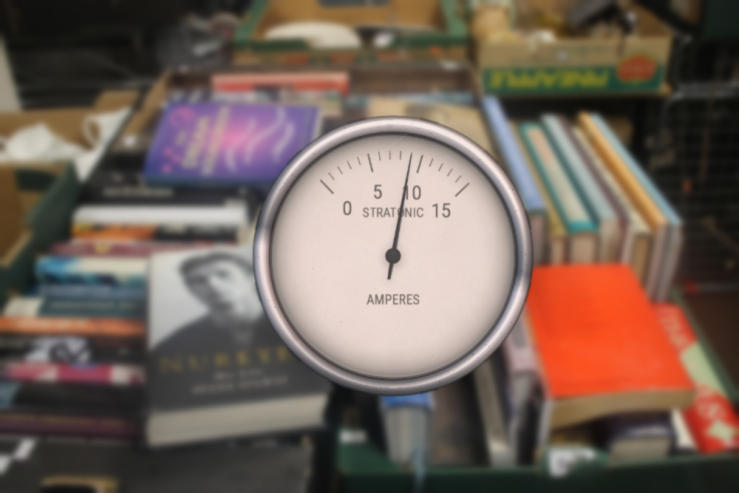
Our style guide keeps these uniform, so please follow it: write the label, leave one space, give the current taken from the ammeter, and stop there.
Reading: 9 A
